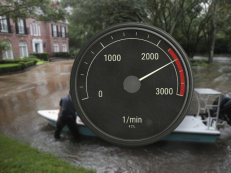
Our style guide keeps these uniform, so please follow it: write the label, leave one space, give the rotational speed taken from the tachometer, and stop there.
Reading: 2400 rpm
